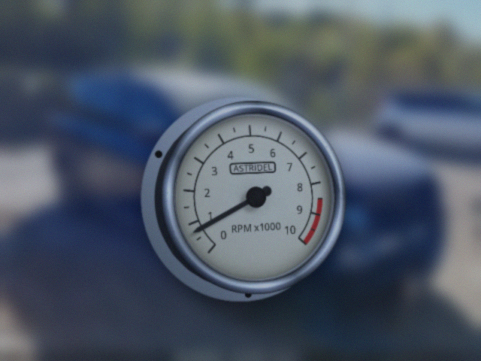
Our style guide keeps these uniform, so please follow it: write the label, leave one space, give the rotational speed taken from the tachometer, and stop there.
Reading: 750 rpm
